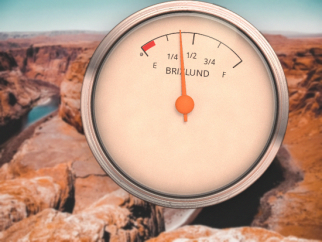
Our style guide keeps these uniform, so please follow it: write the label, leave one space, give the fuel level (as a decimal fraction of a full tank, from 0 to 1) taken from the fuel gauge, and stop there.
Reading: 0.375
